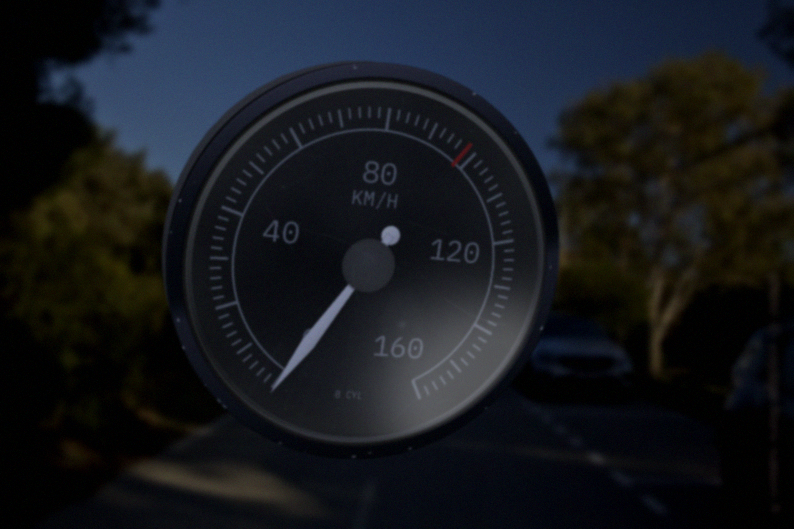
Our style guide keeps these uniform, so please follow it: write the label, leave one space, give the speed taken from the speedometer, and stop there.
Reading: 0 km/h
